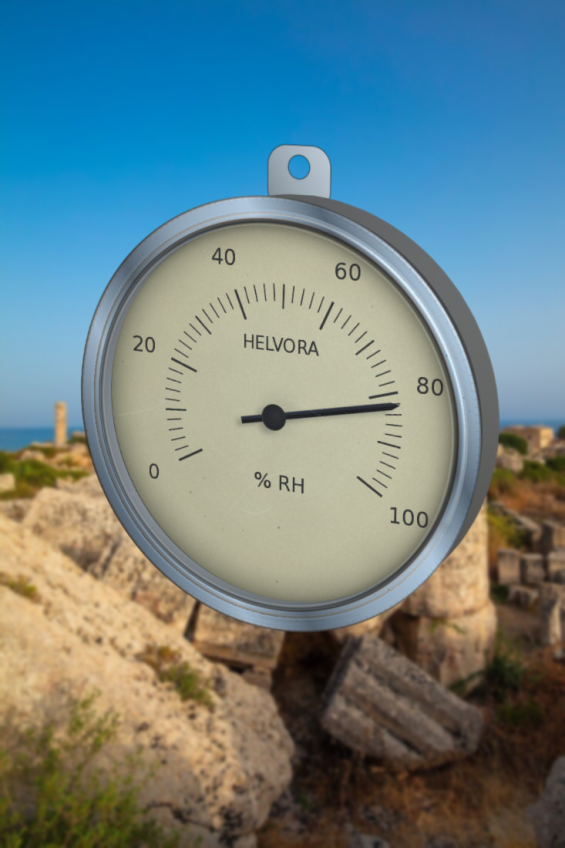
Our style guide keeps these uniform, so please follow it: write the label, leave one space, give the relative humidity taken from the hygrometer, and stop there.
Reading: 82 %
